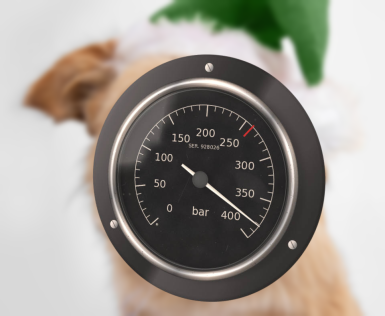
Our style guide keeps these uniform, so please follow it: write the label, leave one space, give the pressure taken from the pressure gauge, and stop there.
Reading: 380 bar
